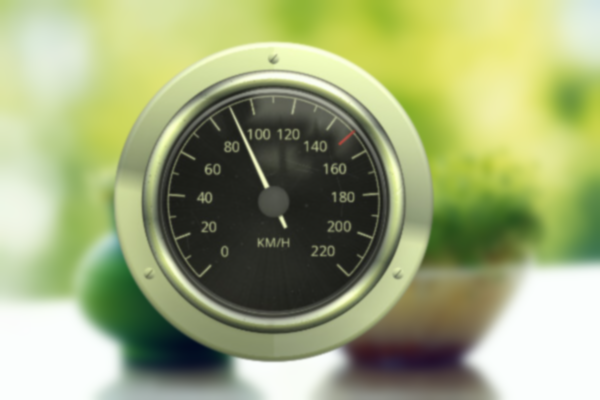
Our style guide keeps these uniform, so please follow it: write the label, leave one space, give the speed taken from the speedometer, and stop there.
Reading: 90 km/h
